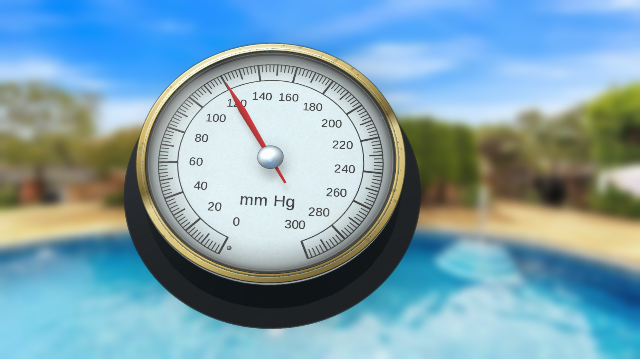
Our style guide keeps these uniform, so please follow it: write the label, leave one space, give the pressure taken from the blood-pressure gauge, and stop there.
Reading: 120 mmHg
